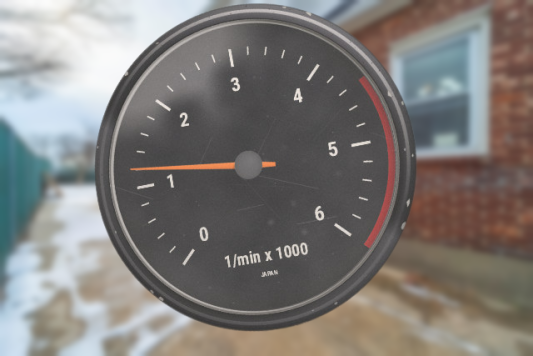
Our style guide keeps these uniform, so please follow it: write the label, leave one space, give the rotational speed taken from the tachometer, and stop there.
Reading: 1200 rpm
